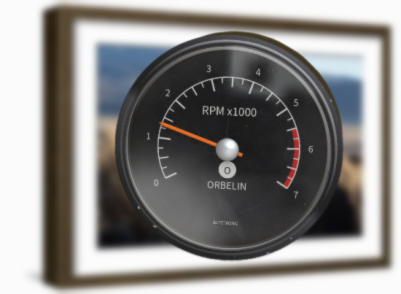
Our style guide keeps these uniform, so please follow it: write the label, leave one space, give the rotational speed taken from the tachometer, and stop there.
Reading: 1375 rpm
